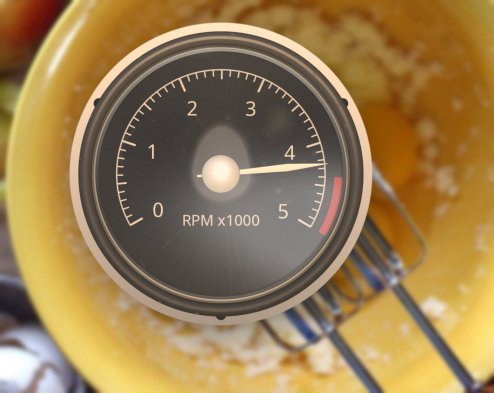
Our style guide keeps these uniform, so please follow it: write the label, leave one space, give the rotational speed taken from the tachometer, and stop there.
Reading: 4250 rpm
